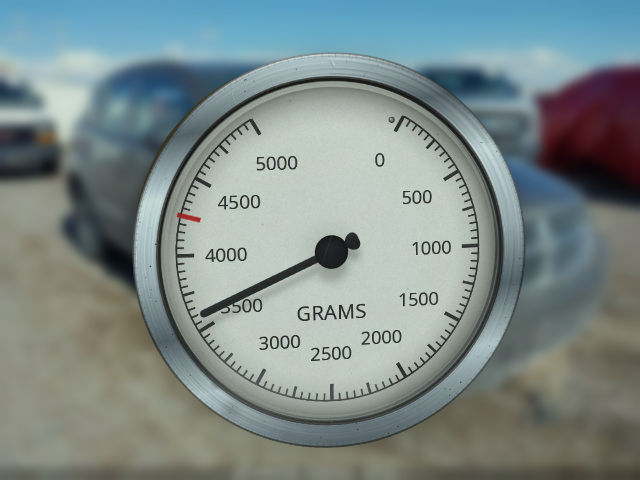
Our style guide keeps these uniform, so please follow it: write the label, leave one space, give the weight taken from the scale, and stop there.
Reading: 3600 g
